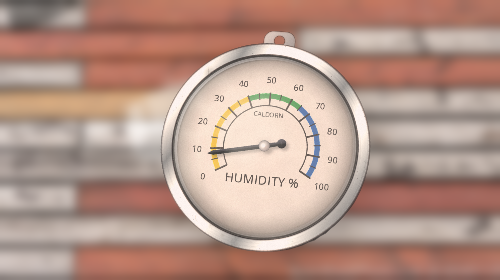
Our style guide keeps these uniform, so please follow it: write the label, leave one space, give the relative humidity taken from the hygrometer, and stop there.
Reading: 7.5 %
